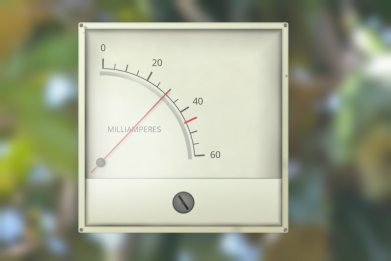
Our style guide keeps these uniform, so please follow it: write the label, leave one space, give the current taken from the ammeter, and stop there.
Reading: 30 mA
